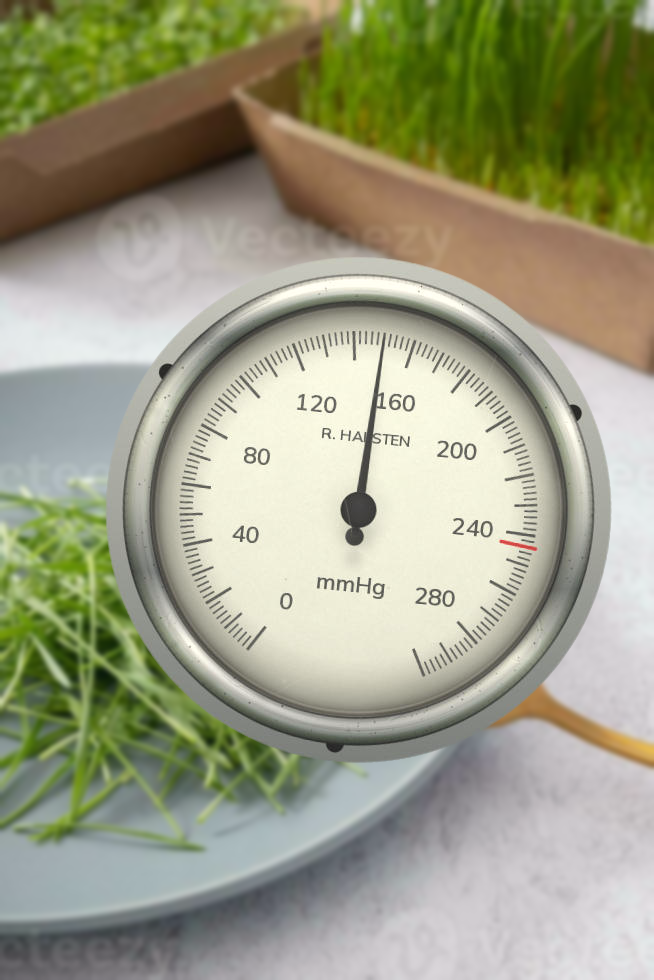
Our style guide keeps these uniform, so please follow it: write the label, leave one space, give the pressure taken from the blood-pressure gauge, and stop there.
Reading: 150 mmHg
